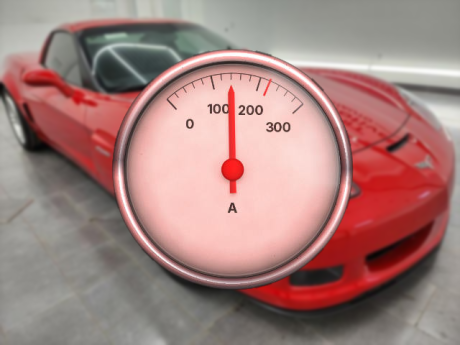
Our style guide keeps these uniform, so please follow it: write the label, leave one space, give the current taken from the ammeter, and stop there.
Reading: 140 A
